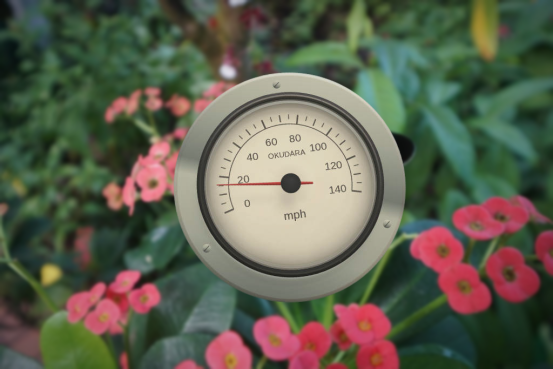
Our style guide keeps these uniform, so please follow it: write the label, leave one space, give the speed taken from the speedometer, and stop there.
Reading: 15 mph
